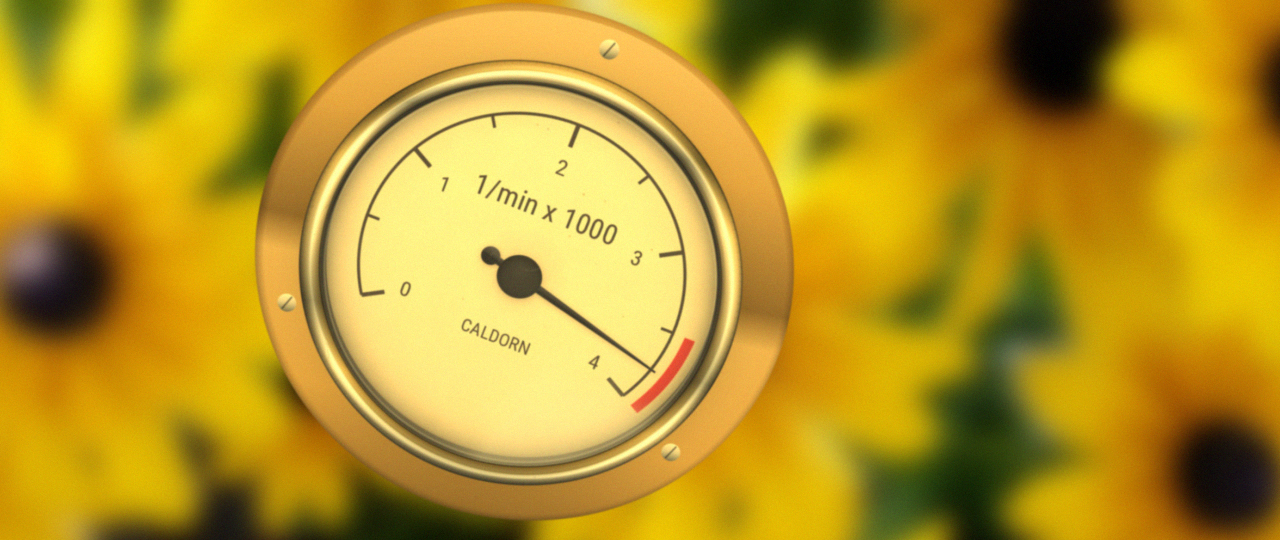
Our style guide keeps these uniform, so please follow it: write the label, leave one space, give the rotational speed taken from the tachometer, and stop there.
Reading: 3750 rpm
